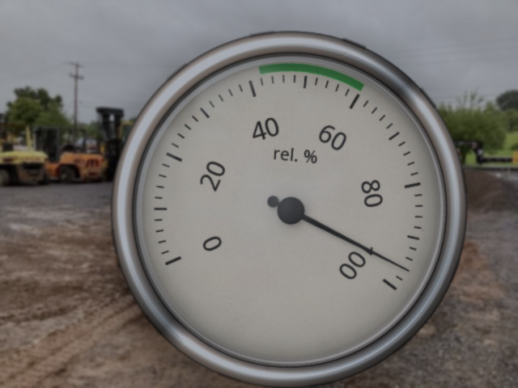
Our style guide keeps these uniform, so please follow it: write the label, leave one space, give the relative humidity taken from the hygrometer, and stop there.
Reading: 96 %
